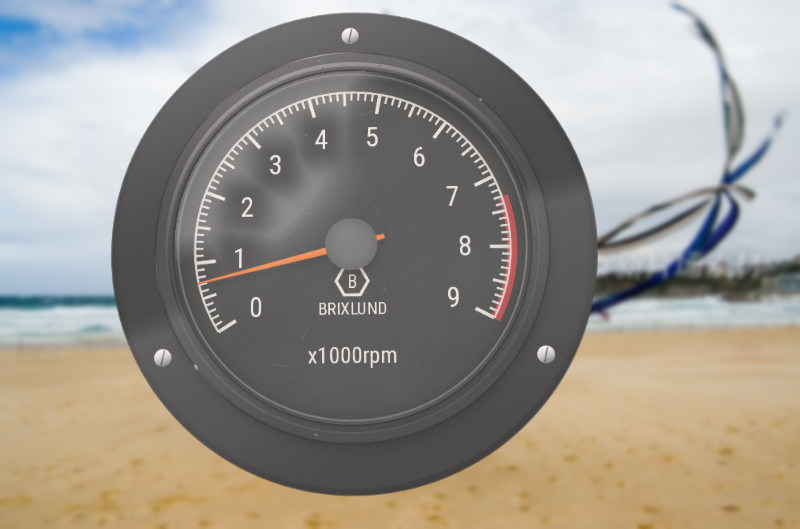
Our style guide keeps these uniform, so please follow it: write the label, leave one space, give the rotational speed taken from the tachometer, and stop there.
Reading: 700 rpm
